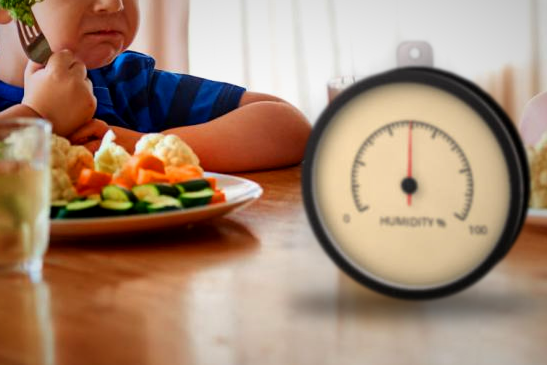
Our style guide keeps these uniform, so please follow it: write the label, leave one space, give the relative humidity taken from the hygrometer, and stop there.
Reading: 50 %
